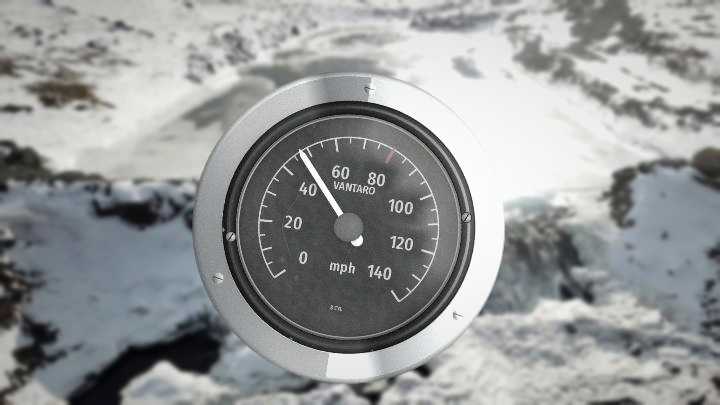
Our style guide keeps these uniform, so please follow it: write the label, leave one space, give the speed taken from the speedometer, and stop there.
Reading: 47.5 mph
